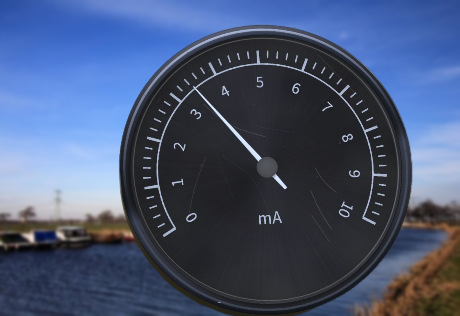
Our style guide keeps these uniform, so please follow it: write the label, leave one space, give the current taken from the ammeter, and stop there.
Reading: 3.4 mA
